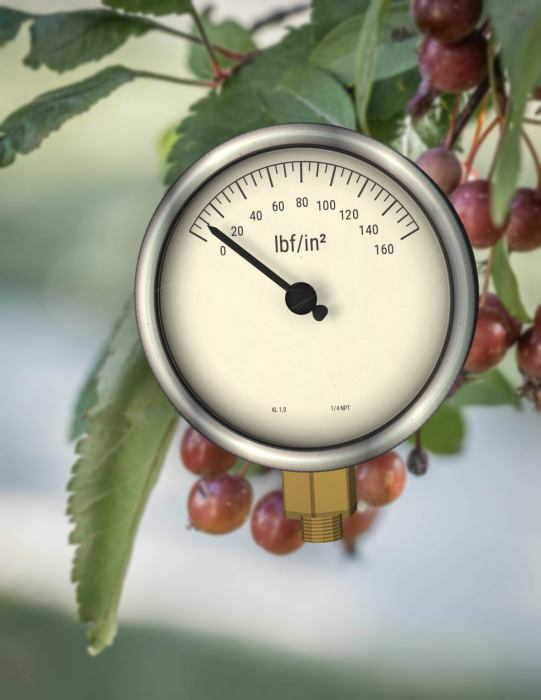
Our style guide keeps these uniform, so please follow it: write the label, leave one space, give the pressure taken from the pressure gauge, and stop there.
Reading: 10 psi
